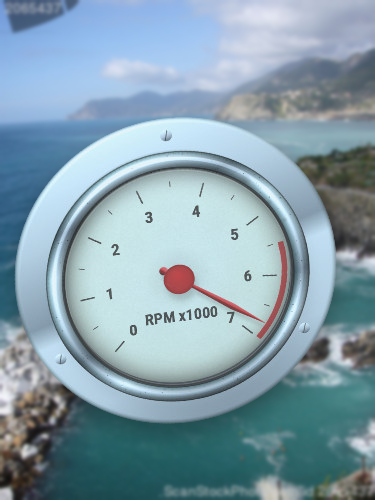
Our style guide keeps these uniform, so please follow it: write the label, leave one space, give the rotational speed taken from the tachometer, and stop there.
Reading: 6750 rpm
